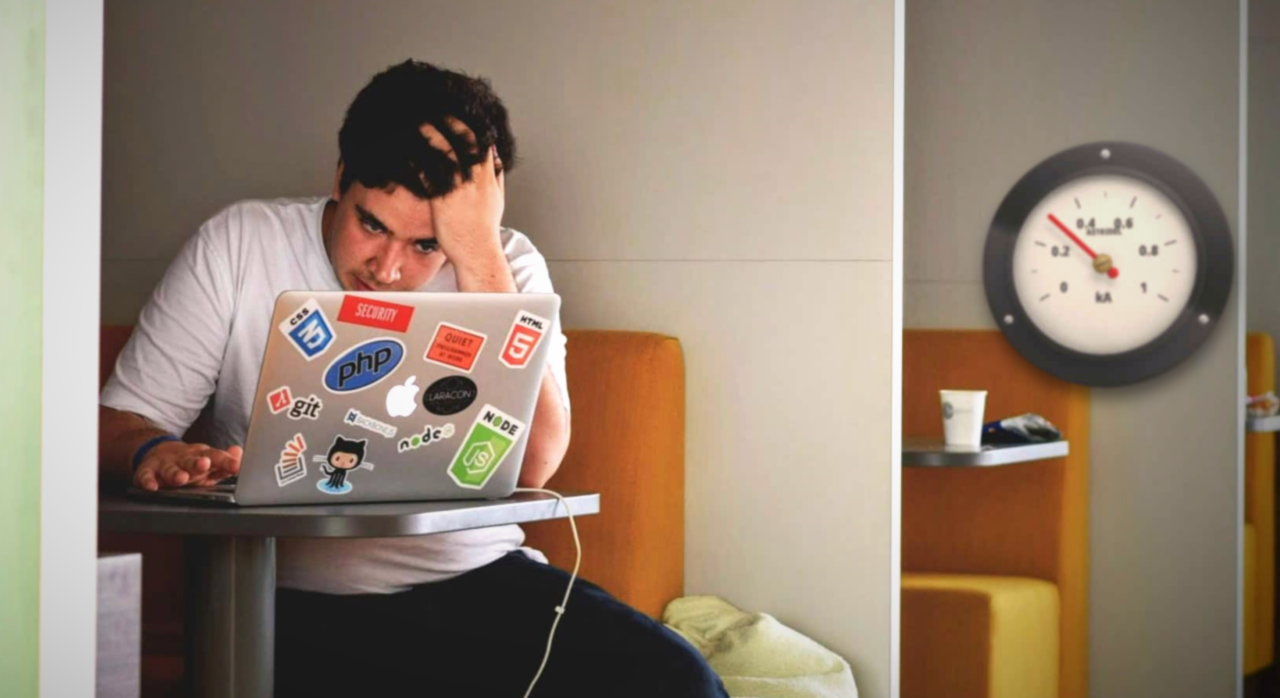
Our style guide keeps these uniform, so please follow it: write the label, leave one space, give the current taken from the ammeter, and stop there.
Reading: 0.3 kA
